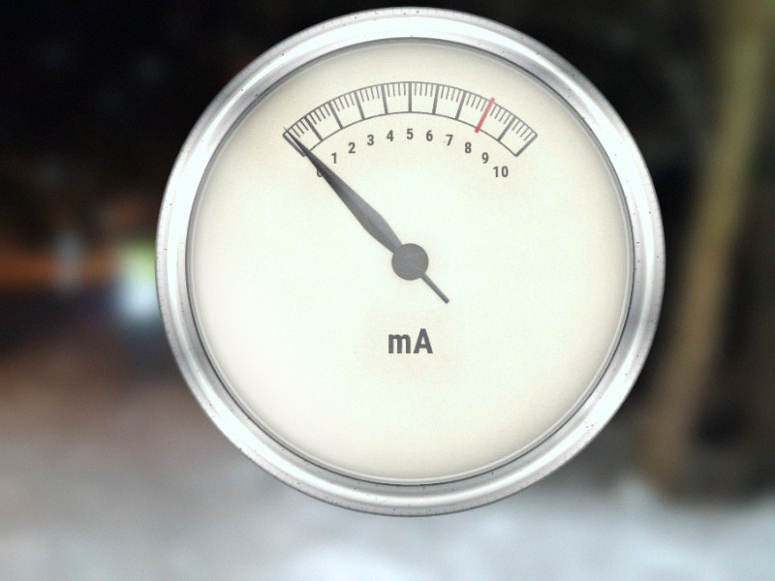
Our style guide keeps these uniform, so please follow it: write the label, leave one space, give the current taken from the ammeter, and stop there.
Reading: 0.2 mA
